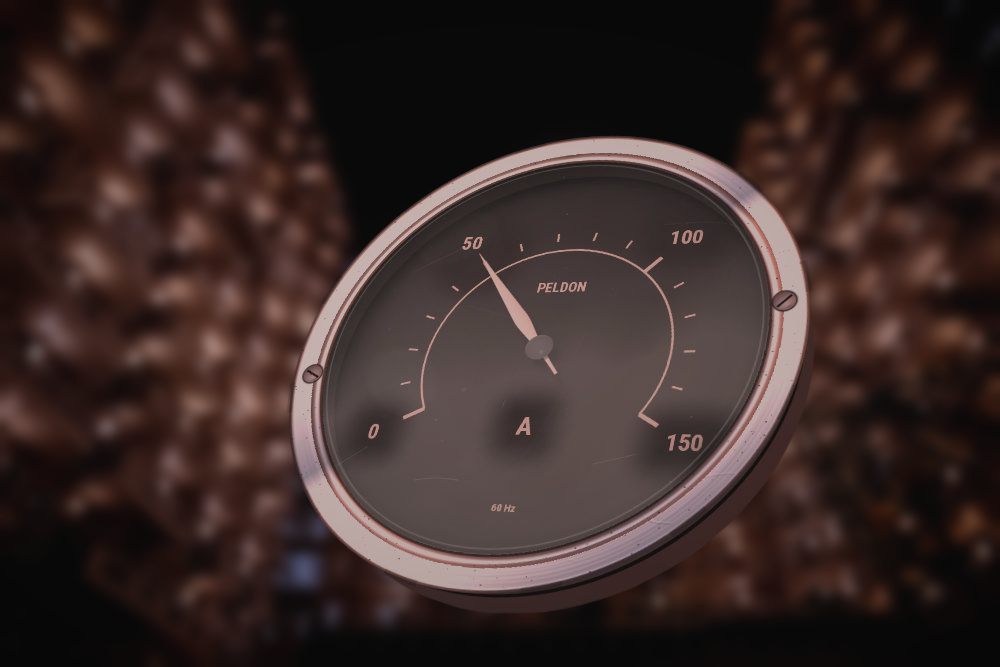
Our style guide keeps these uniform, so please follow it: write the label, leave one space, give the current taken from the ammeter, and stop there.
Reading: 50 A
